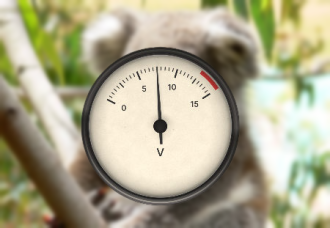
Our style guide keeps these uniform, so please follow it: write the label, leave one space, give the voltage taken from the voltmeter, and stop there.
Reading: 7.5 V
